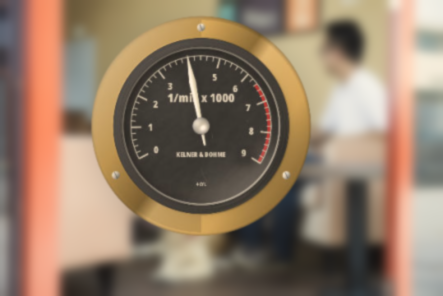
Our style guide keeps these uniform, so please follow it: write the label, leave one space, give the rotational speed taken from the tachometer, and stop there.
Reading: 4000 rpm
